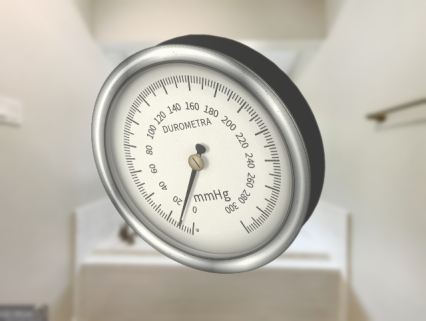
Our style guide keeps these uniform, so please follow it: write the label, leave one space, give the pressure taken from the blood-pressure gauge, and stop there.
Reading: 10 mmHg
